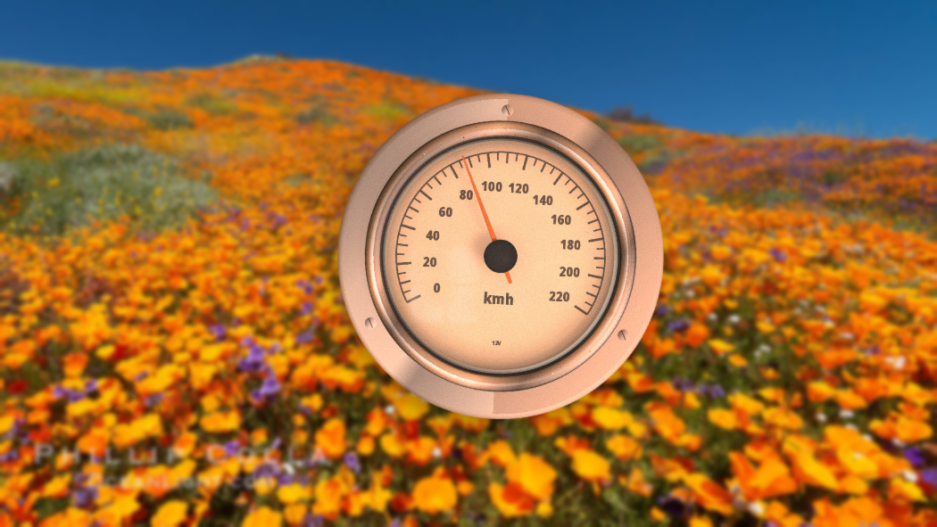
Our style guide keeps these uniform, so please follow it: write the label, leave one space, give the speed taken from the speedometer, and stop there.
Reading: 87.5 km/h
